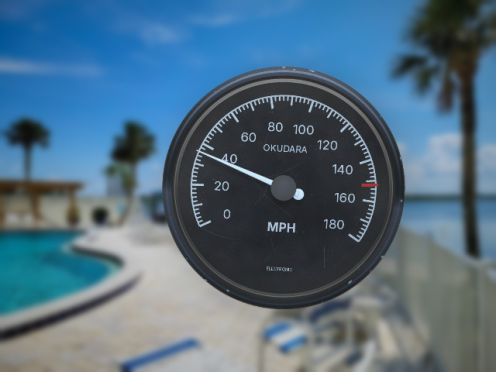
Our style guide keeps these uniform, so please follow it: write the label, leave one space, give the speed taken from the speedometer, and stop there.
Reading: 36 mph
